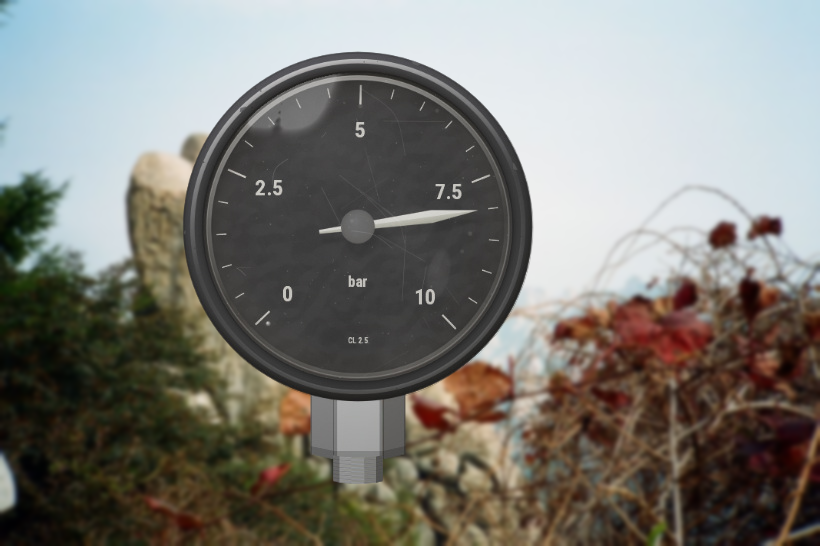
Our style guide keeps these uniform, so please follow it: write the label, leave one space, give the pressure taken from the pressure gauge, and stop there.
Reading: 8 bar
